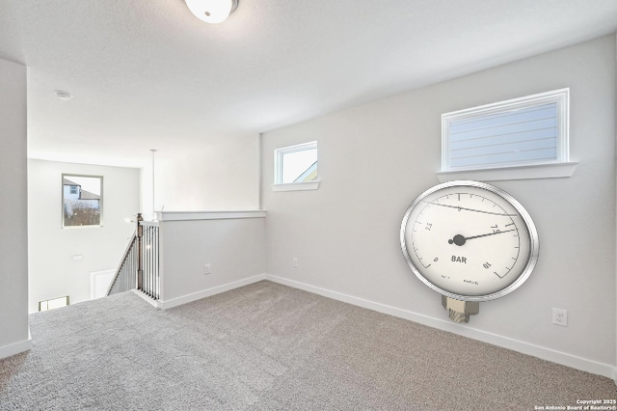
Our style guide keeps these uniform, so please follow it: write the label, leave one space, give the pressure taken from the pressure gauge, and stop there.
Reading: 7.75 bar
